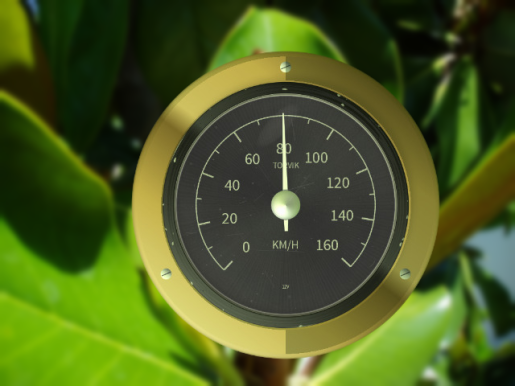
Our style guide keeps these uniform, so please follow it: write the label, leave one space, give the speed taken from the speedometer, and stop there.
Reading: 80 km/h
